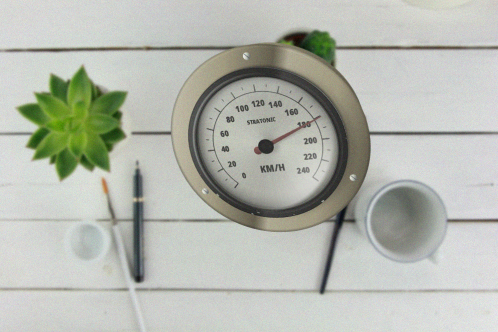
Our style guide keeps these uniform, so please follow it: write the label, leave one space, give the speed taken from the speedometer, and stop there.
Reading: 180 km/h
